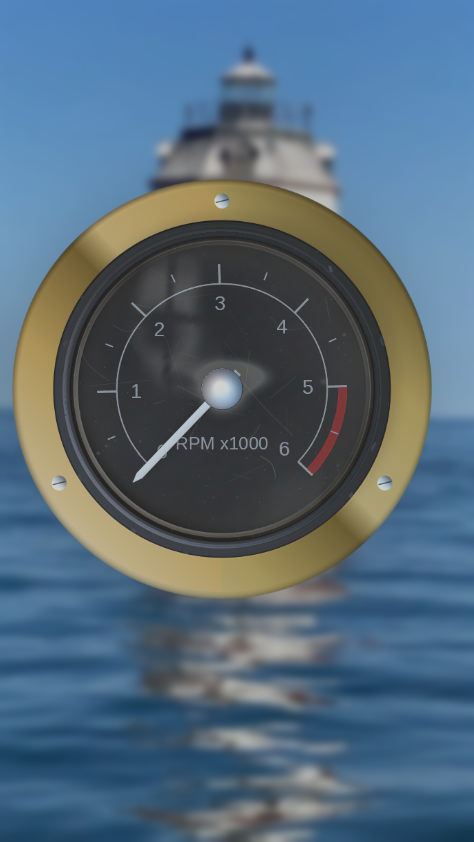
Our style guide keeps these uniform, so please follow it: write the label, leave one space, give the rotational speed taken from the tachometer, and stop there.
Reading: 0 rpm
